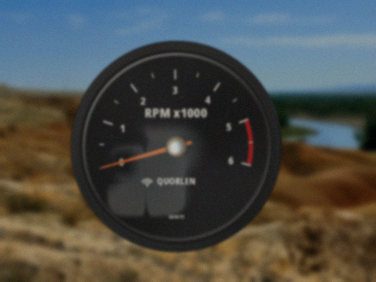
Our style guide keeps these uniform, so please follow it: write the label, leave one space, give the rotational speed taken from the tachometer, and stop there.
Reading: 0 rpm
